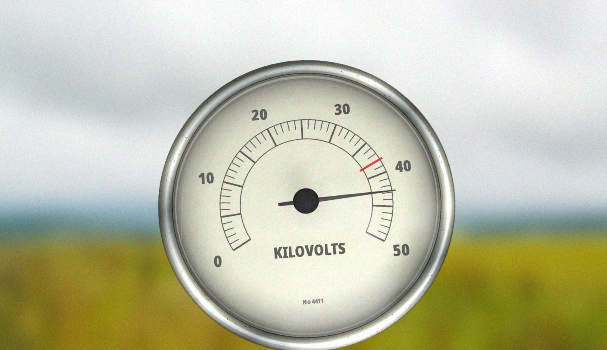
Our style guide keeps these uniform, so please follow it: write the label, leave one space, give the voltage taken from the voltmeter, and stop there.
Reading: 43 kV
